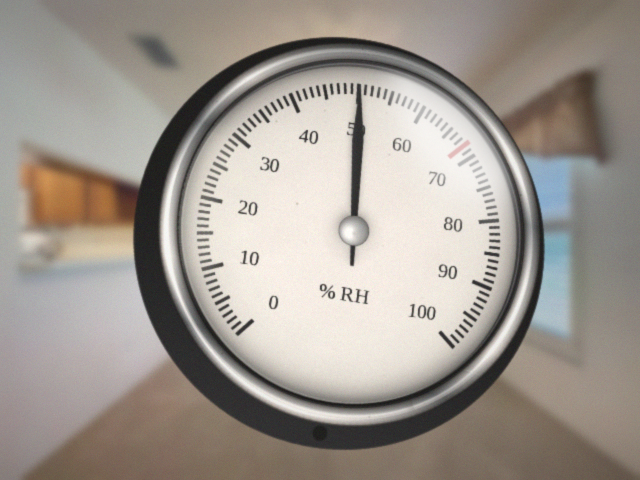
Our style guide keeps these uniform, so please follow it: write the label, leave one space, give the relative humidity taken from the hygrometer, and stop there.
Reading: 50 %
